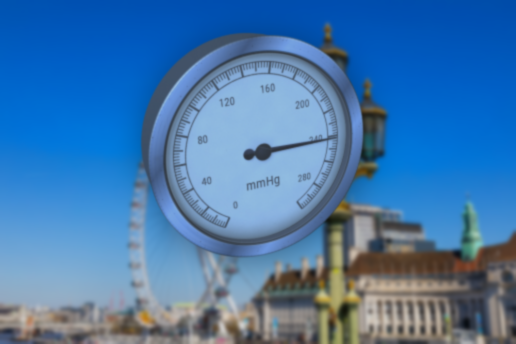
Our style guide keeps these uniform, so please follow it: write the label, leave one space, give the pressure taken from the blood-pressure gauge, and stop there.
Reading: 240 mmHg
